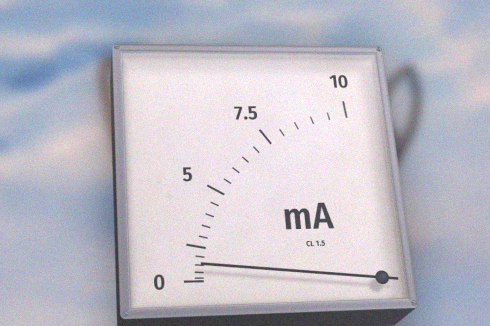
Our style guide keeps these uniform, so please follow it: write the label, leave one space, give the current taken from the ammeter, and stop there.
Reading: 1.5 mA
